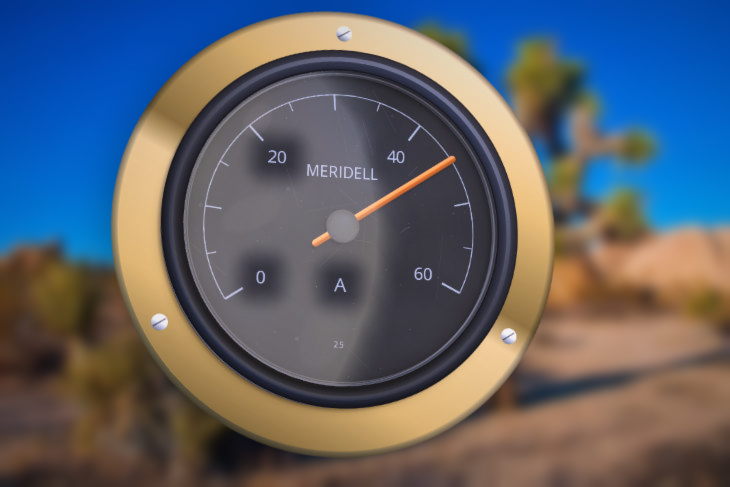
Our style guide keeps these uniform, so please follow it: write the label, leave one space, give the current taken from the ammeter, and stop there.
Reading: 45 A
